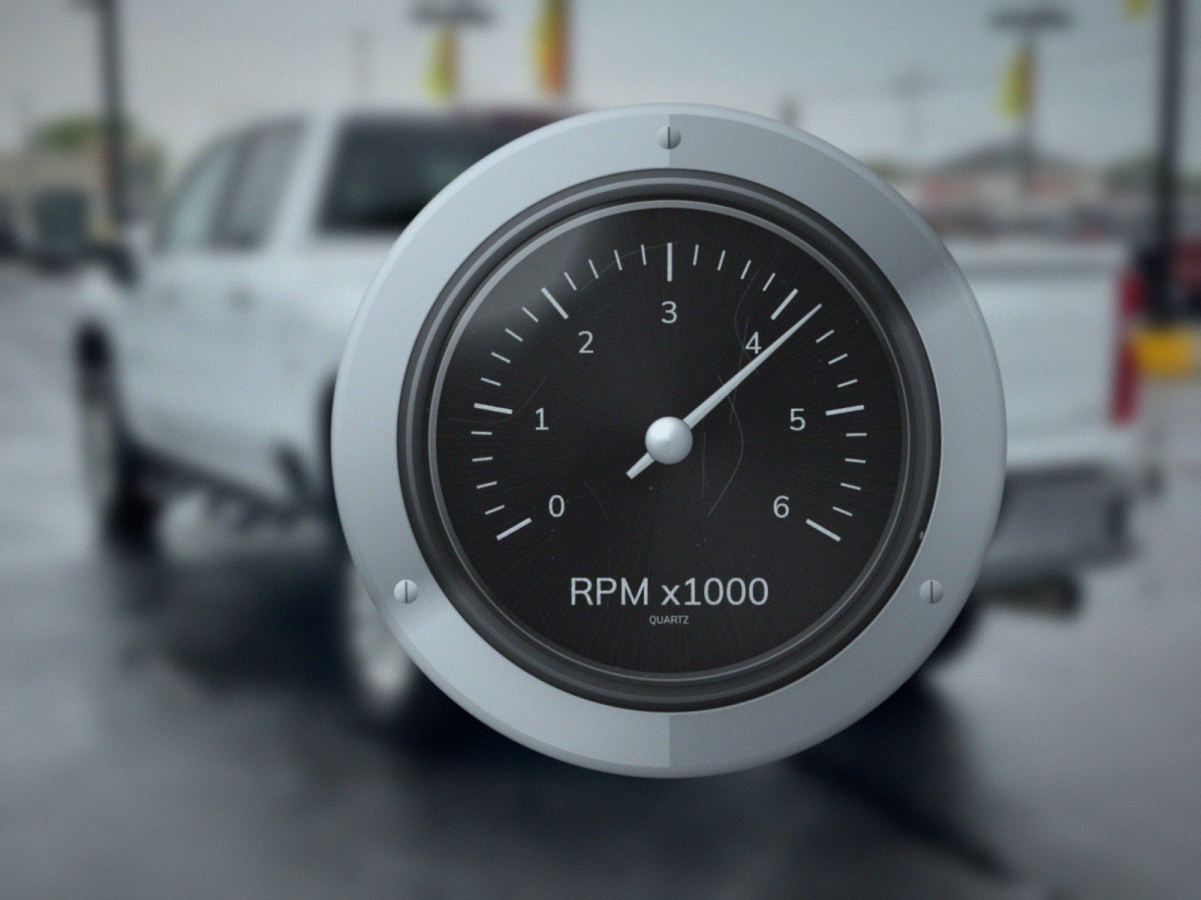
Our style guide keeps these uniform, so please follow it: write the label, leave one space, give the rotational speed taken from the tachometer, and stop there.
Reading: 4200 rpm
